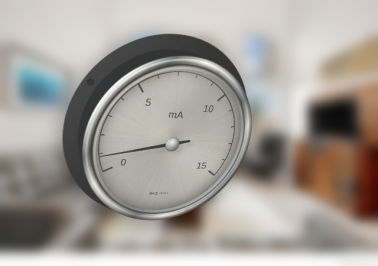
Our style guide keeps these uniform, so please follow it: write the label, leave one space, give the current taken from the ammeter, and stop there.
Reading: 1 mA
